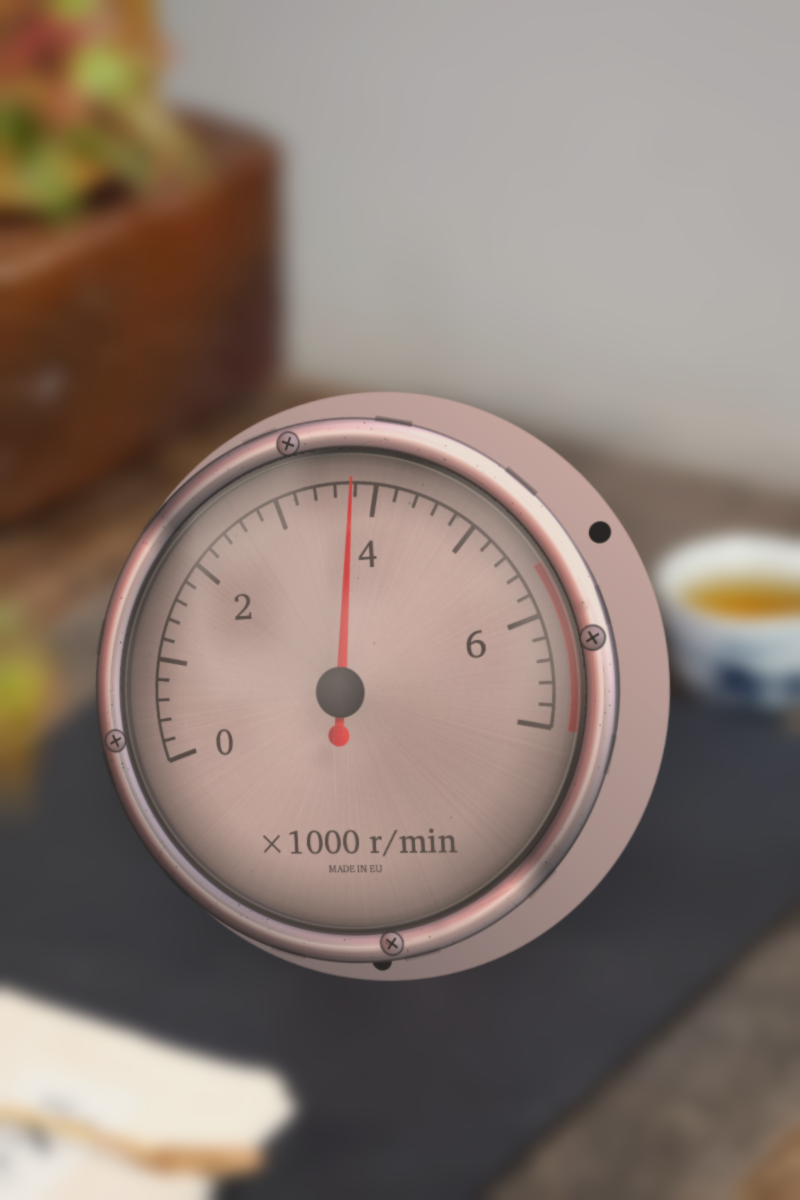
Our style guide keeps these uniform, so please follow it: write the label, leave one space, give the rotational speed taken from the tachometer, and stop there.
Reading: 3800 rpm
